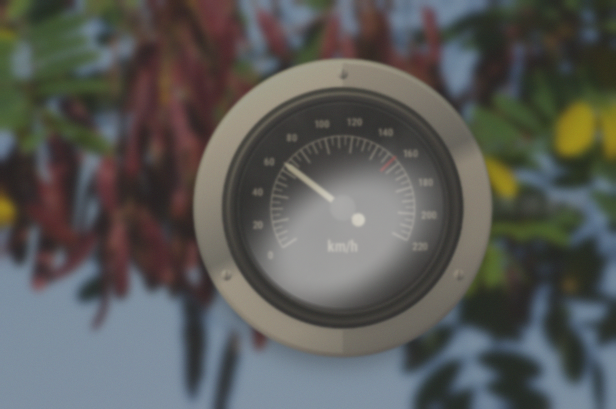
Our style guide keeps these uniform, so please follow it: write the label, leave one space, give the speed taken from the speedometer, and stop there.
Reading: 65 km/h
